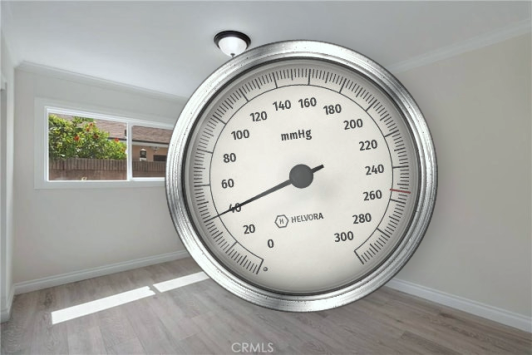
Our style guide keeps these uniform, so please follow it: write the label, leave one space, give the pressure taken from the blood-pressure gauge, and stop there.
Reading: 40 mmHg
